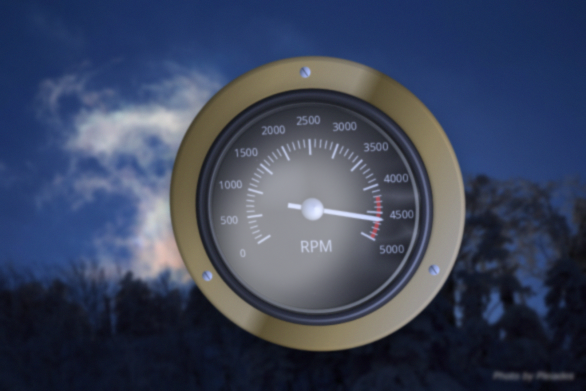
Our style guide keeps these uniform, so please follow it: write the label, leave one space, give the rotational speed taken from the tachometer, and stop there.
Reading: 4600 rpm
